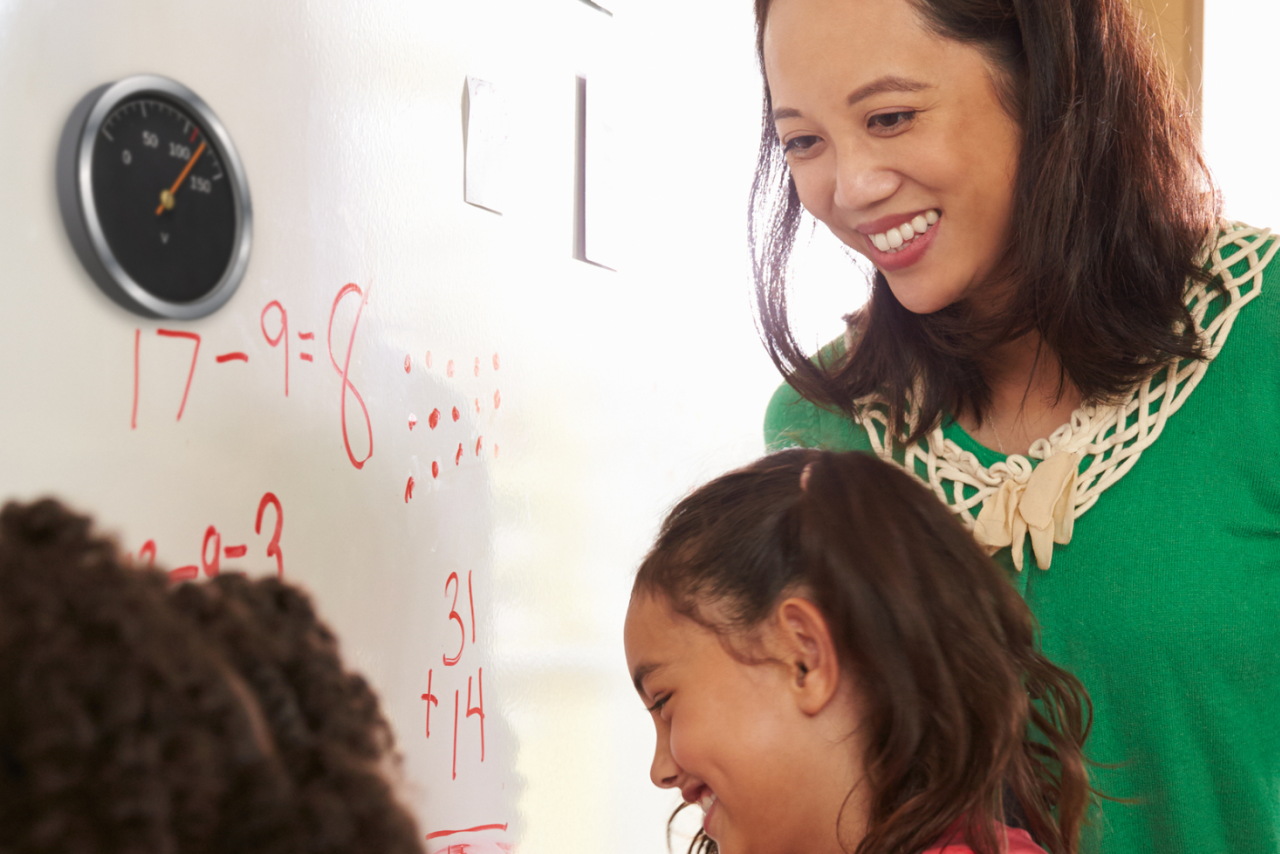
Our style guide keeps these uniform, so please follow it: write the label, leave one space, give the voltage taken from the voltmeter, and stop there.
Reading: 120 V
